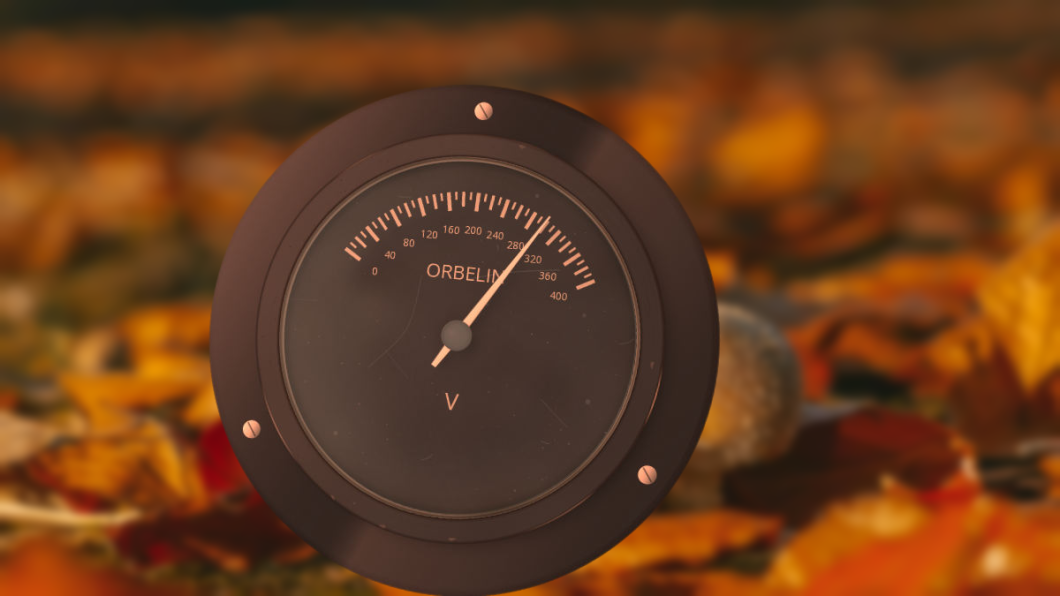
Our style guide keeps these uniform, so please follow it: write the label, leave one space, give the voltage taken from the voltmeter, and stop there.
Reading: 300 V
